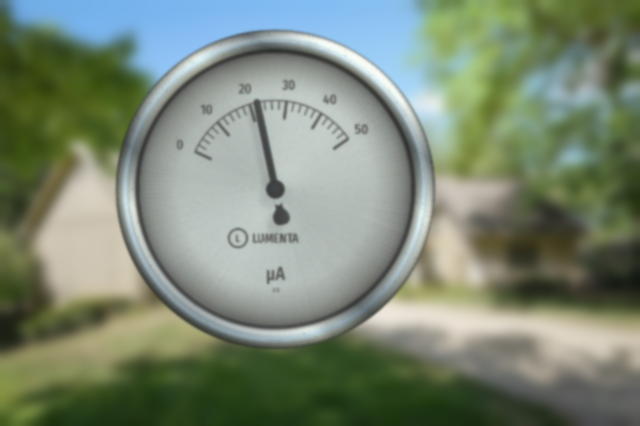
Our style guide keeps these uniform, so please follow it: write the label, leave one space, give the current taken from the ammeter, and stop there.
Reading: 22 µA
